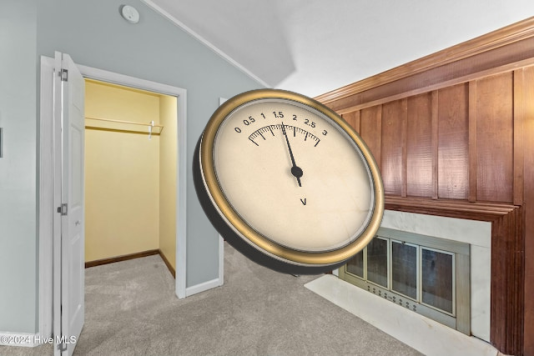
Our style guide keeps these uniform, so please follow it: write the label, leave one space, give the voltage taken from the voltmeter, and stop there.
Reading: 1.5 V
